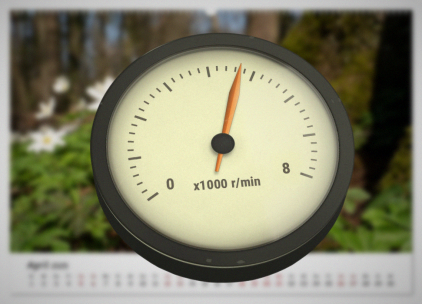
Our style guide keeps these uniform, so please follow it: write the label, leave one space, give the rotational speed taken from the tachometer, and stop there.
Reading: 4700 rpm
